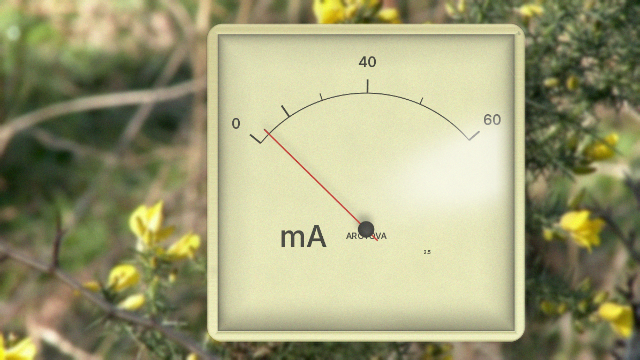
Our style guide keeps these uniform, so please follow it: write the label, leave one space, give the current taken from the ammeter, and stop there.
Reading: 10 mA
